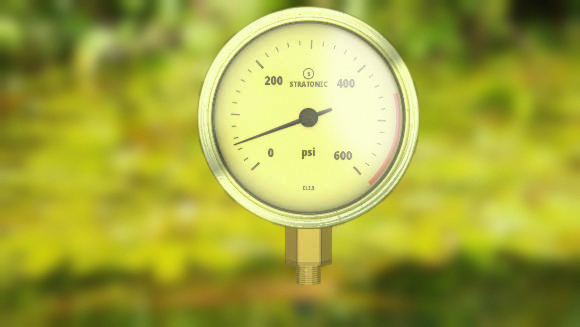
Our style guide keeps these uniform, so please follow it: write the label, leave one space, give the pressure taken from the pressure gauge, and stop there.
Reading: 50 psi
